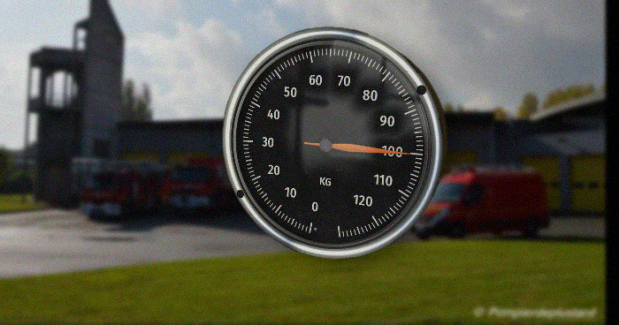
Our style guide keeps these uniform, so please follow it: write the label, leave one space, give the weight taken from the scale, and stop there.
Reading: 100 kg
